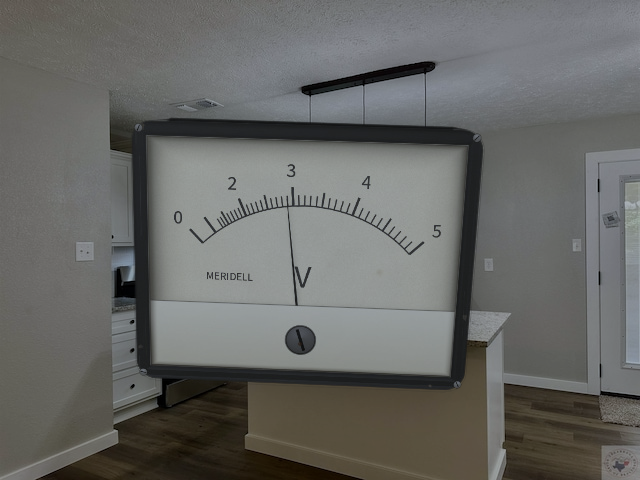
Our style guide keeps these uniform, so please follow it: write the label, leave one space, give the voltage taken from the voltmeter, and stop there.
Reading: 2.9 V
